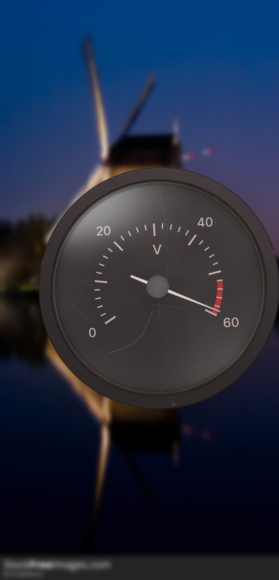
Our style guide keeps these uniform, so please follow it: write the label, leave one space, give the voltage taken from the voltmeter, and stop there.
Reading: 59 V
